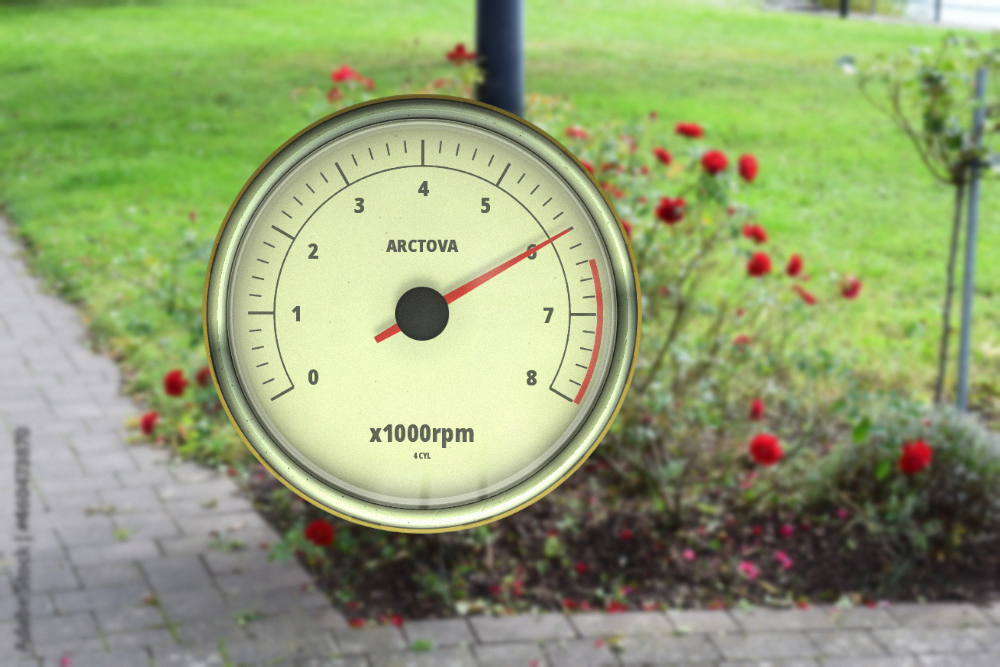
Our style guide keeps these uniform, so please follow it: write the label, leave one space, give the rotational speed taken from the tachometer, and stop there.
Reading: 6000 rpm
